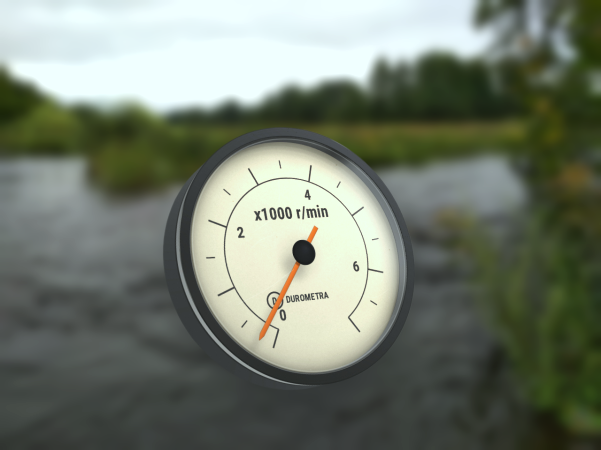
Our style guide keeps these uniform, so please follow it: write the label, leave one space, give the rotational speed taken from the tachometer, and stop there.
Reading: 250 rpm
